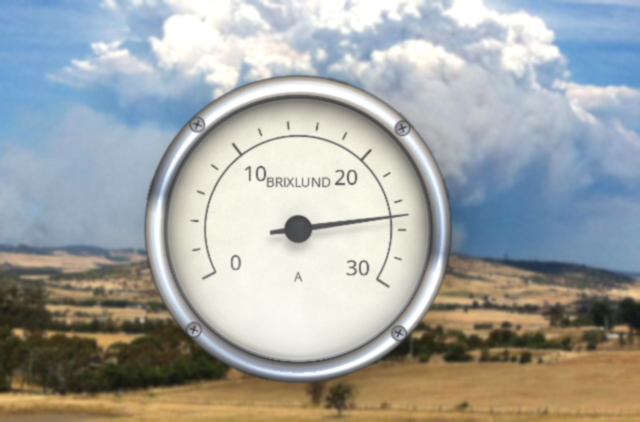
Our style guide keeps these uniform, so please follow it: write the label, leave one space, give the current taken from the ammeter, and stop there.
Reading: 25 A
